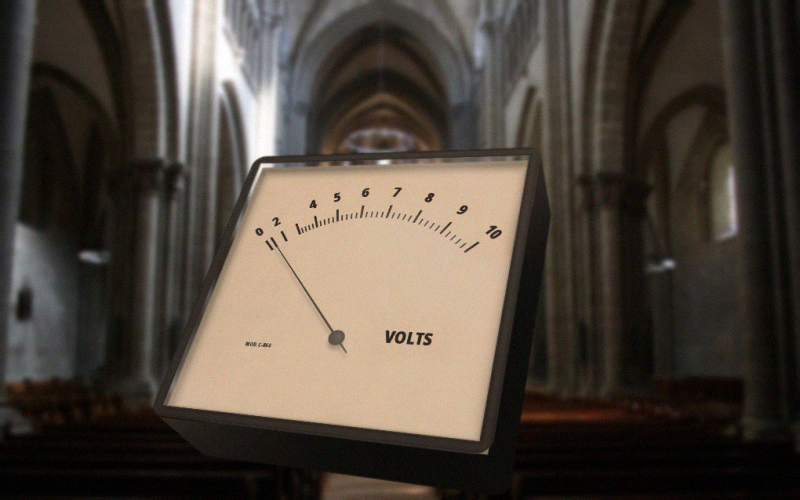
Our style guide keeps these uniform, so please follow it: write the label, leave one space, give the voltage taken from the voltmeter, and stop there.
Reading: 1 V
